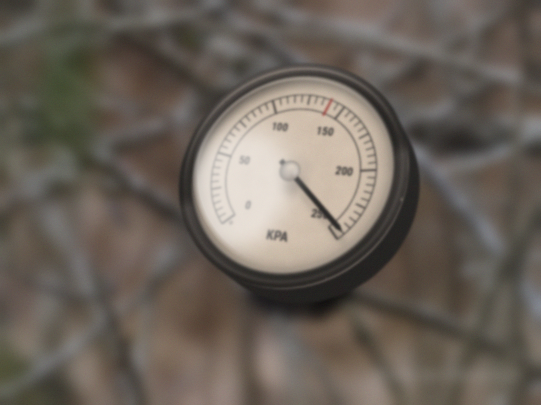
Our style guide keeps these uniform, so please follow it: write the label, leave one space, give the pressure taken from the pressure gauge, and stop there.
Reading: 245 kPa
